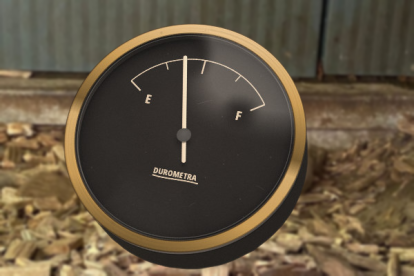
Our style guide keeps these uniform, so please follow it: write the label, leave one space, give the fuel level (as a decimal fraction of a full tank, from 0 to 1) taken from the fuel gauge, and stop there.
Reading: 0.375
